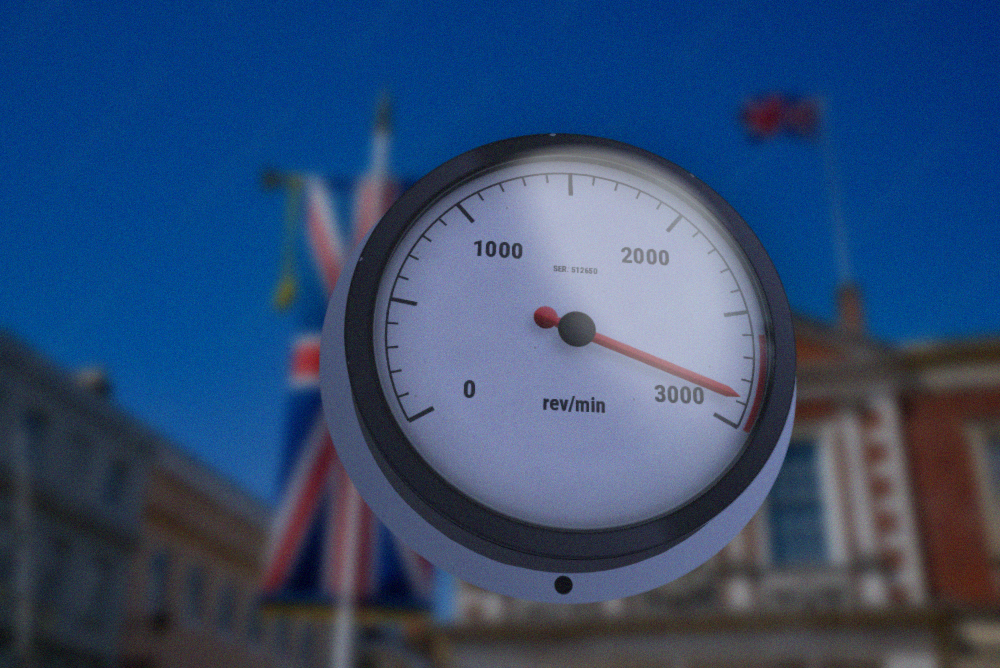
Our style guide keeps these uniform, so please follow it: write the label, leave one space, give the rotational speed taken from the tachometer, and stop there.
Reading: 2900 rpm
